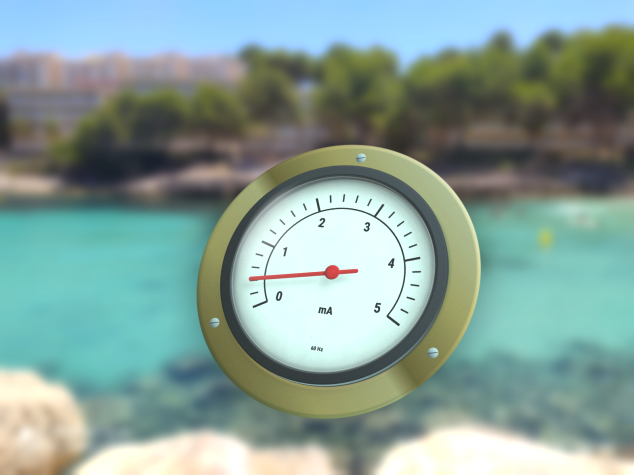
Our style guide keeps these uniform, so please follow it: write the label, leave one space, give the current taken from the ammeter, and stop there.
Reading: 0.4 mA
